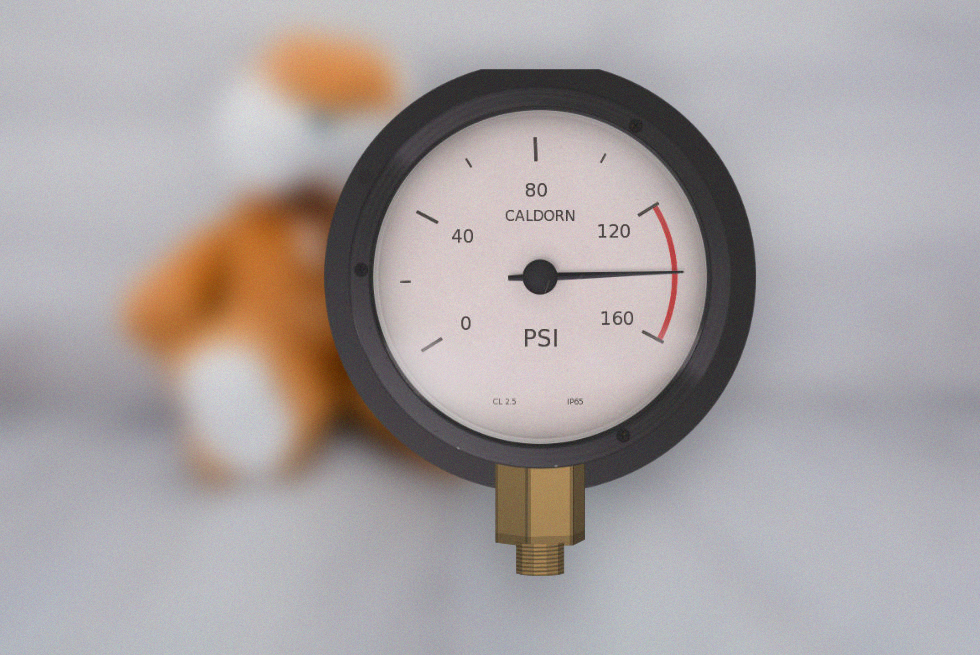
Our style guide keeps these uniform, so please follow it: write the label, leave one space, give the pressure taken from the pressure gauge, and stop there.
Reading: 140 psi
